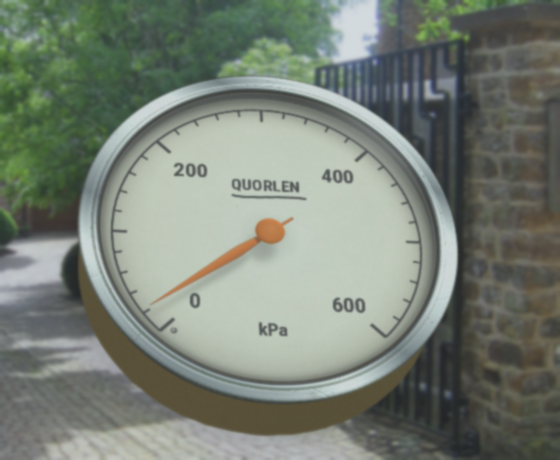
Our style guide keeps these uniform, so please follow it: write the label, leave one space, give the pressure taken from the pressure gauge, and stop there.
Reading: 20 kPa
